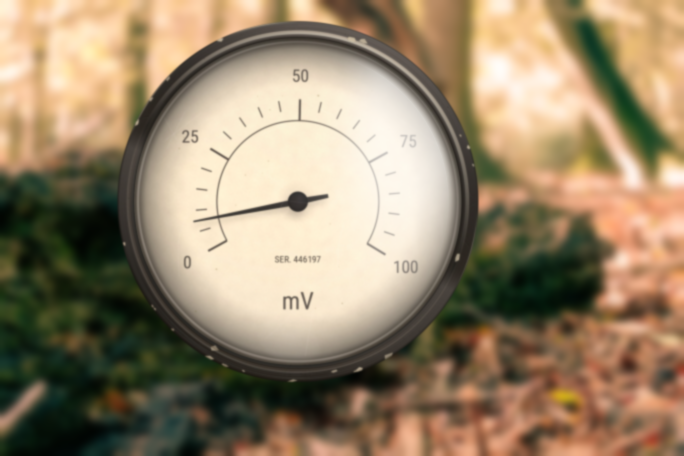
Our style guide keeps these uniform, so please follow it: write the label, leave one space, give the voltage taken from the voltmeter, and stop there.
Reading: 7.5 mV
